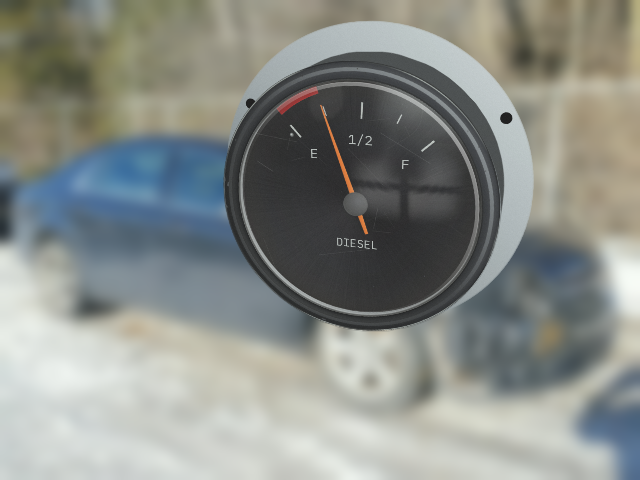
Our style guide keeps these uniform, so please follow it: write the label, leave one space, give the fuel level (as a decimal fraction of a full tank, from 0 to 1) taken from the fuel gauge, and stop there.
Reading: 0.25
